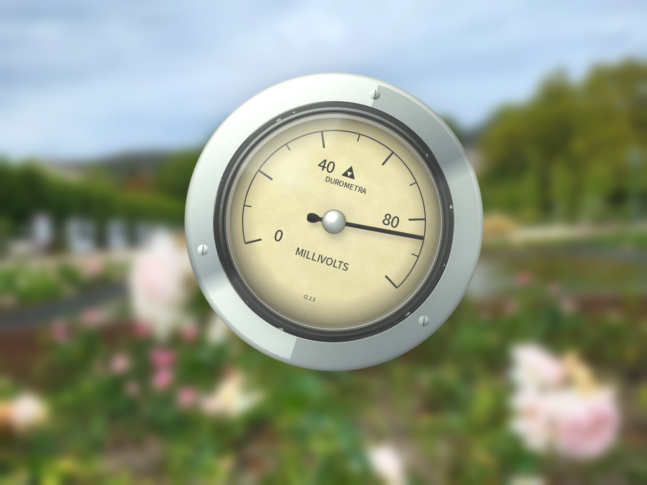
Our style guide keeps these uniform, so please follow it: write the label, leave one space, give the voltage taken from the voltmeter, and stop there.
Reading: 85 mV
